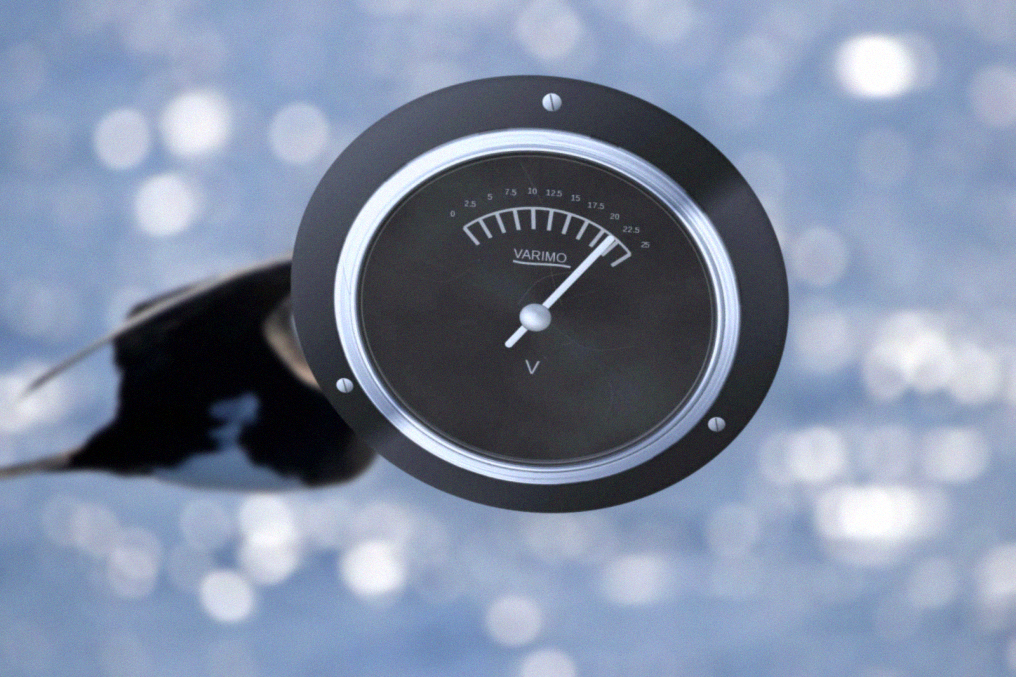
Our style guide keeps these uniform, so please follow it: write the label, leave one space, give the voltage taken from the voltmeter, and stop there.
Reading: 21.25 V
